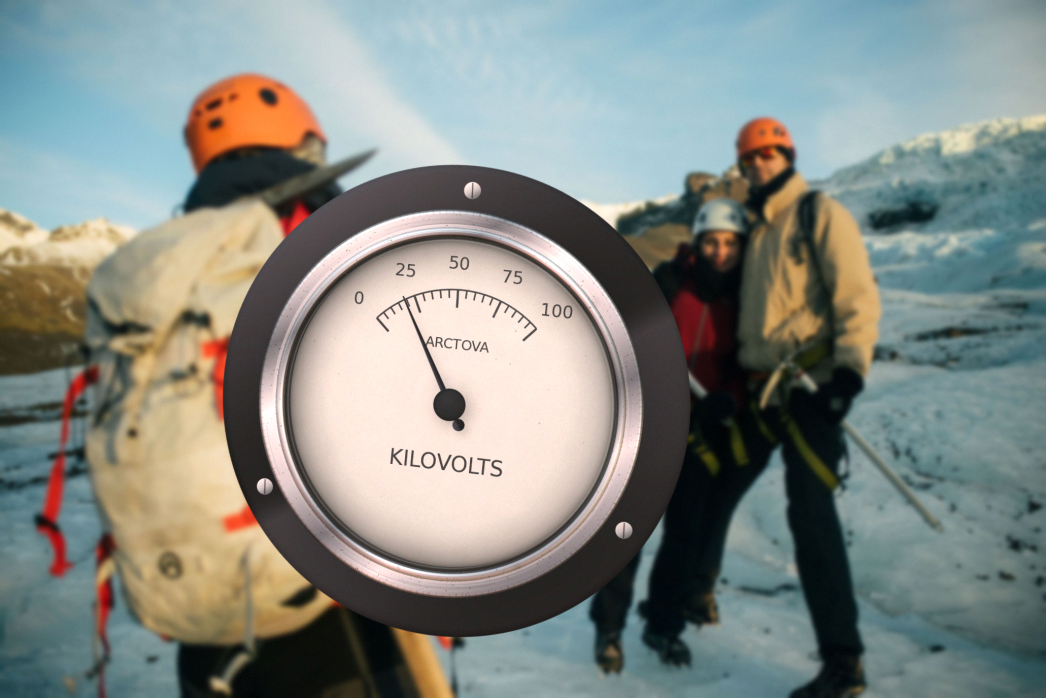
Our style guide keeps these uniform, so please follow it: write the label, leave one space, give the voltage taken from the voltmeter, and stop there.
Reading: 20 kV
